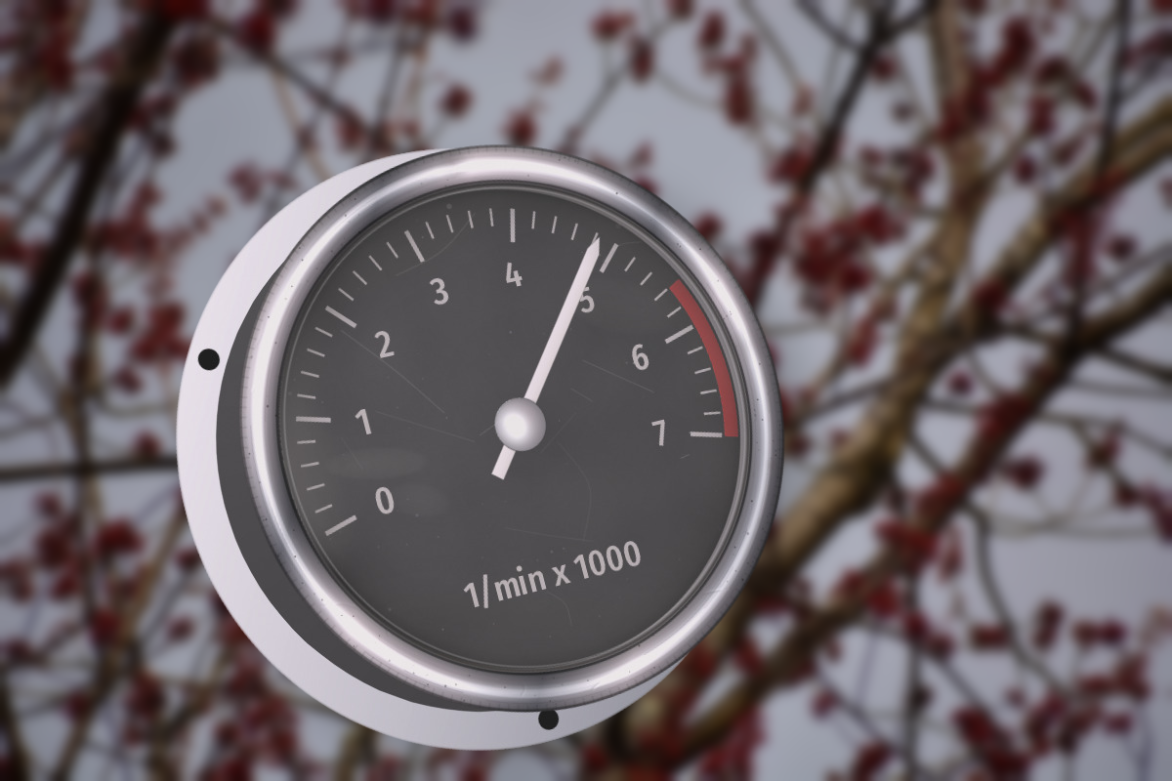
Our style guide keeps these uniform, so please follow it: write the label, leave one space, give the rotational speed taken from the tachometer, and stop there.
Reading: 4800 rpm
